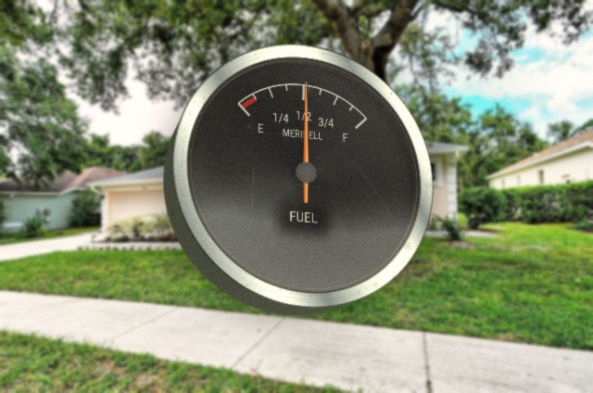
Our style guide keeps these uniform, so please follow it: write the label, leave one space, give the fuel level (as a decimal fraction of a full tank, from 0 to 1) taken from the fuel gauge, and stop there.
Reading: 0.5
